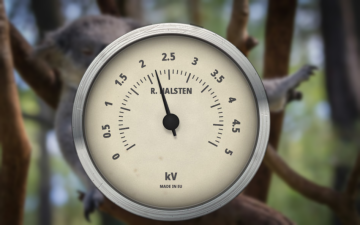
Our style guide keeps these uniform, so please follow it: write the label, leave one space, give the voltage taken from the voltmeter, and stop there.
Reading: 2.2 kV
